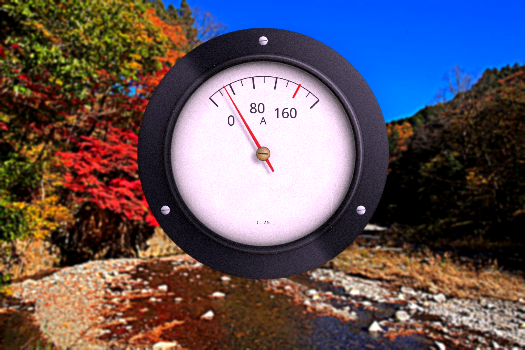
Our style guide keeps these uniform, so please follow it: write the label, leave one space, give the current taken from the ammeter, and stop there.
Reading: 30 A
